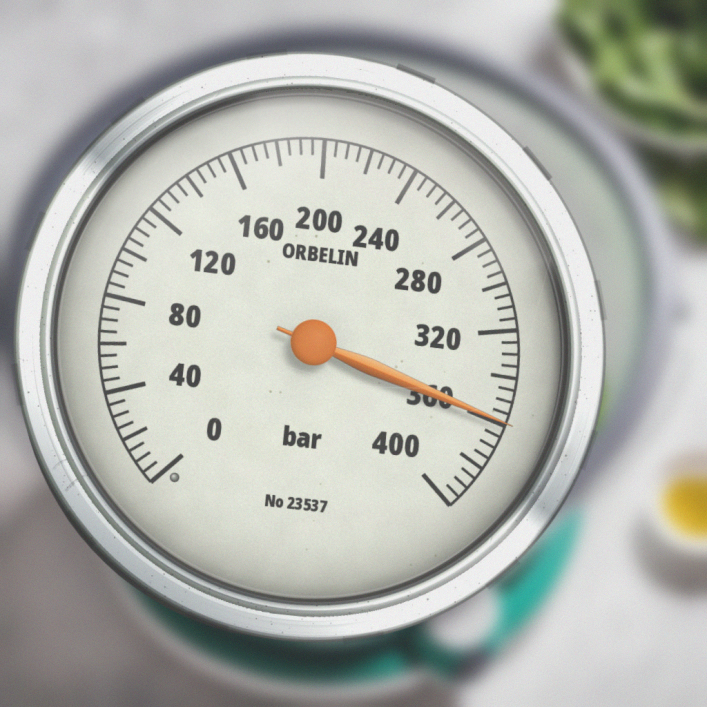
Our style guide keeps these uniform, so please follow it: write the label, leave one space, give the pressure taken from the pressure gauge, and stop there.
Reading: 360 bar
